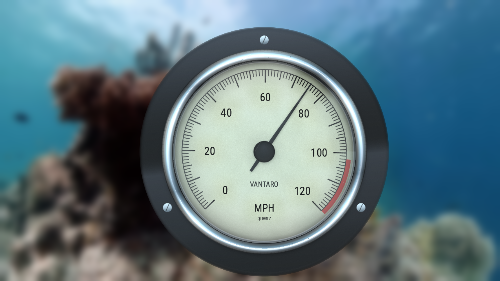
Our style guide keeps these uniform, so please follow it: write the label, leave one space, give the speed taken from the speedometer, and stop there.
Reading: 75 mph
